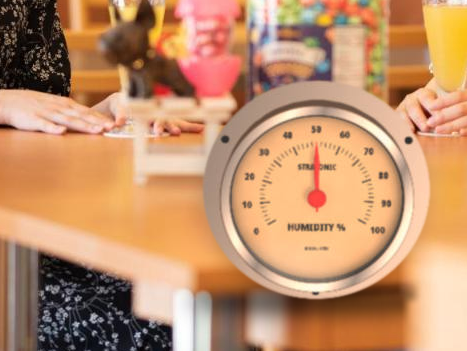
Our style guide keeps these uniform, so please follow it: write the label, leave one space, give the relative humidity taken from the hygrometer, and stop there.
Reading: 50 %
